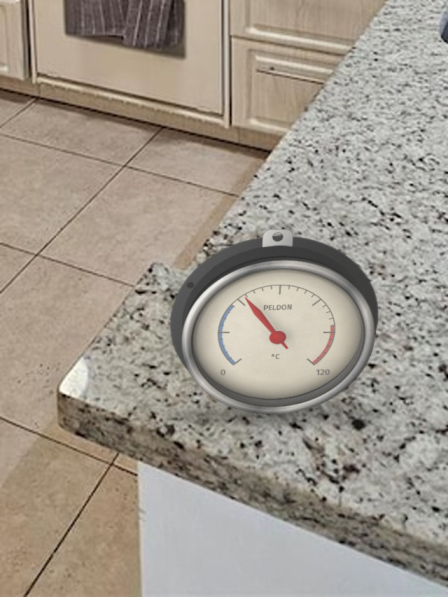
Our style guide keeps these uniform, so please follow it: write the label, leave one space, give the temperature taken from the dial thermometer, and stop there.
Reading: 44 °C
